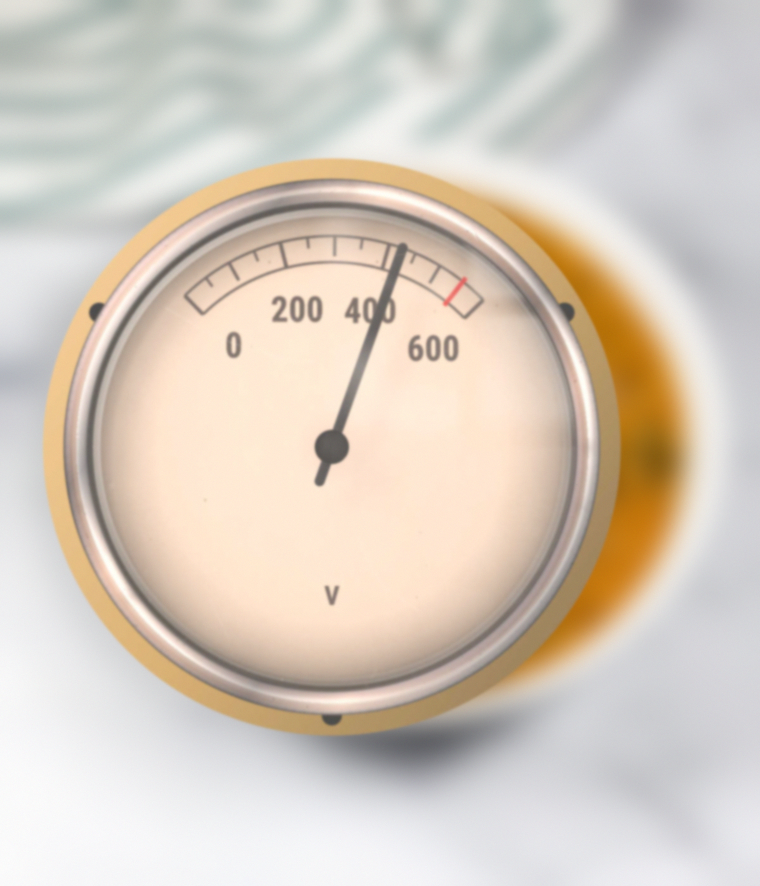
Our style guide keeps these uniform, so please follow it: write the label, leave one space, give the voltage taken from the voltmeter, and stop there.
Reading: 425 V
